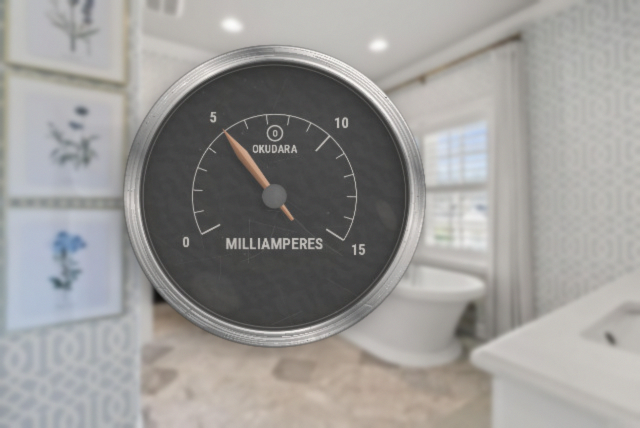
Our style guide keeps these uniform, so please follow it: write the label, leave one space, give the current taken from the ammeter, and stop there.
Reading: 5 mA
